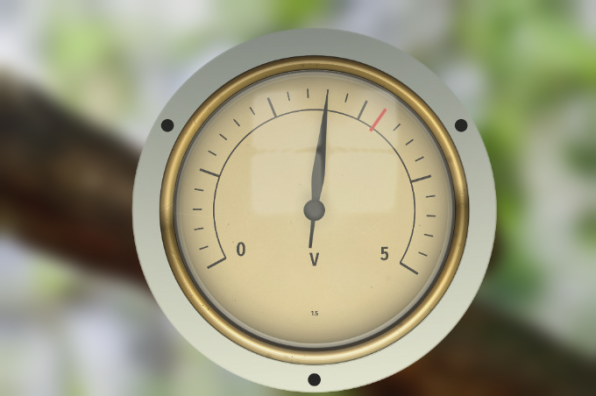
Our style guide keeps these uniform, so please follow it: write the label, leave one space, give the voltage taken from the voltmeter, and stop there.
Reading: 2.6 V
